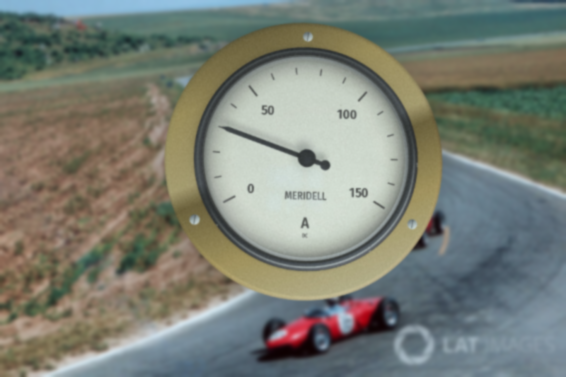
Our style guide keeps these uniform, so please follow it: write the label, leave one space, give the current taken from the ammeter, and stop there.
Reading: 30 A
